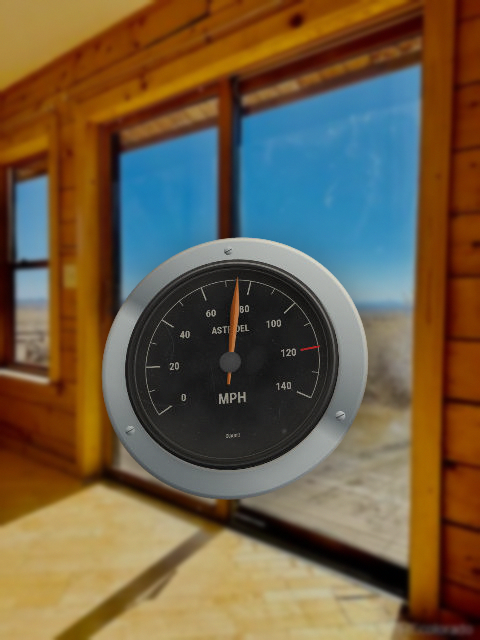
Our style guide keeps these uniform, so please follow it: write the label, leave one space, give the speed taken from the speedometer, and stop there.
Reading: 75 mph
